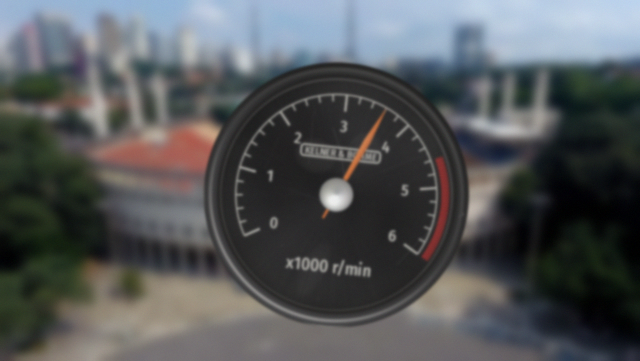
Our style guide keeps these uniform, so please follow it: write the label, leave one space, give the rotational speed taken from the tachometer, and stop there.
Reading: 3600 rpm
